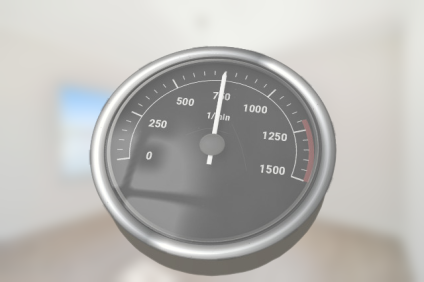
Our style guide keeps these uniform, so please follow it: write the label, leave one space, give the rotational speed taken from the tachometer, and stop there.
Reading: 750 rpm
